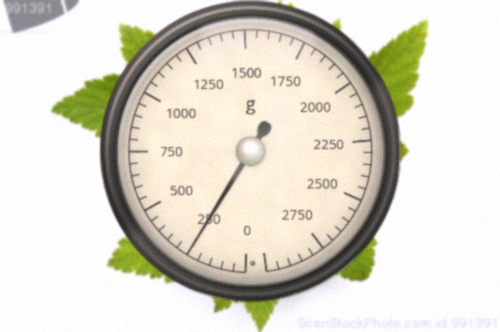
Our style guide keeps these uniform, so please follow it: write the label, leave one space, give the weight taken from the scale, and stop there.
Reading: 250 g
